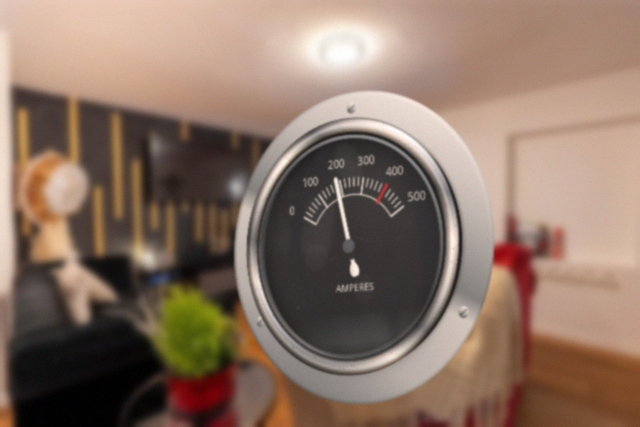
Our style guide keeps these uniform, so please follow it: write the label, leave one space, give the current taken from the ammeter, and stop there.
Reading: 200 A
